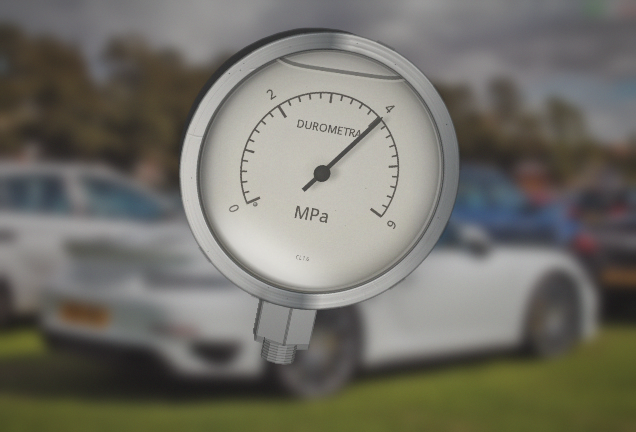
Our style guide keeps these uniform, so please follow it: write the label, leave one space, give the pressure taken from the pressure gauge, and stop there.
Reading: 4 MPa
